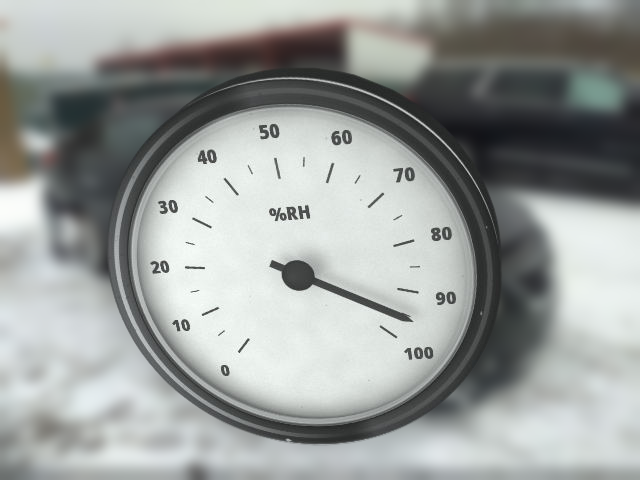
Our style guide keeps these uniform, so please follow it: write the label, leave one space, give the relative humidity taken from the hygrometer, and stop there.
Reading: 95 %
